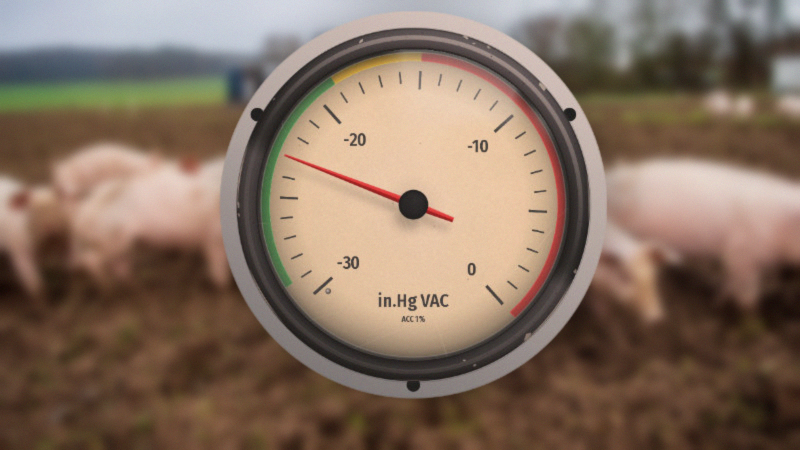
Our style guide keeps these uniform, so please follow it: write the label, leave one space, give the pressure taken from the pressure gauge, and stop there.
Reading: -23 inHg
